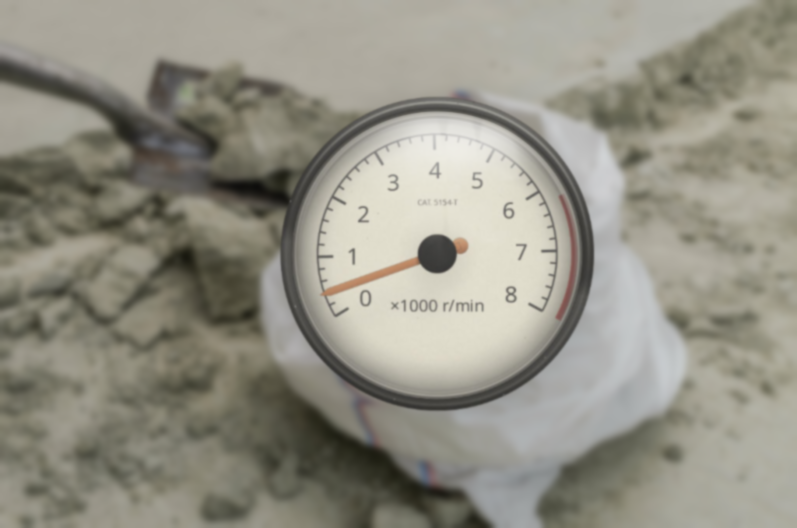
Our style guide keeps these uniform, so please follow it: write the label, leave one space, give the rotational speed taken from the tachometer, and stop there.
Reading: 400 rpm
